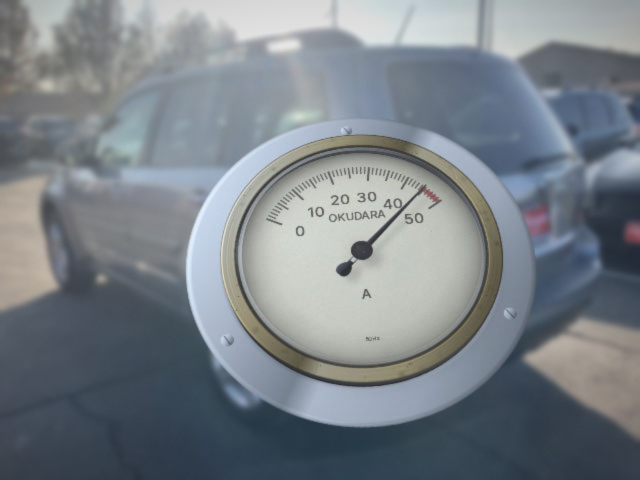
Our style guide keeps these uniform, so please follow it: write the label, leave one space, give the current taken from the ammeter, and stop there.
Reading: 45 A
